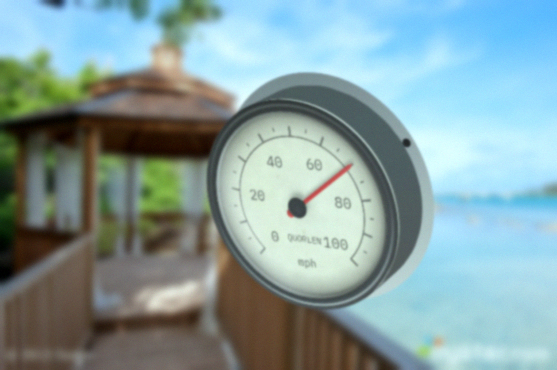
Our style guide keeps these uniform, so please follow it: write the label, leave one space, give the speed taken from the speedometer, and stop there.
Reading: 70 mph
